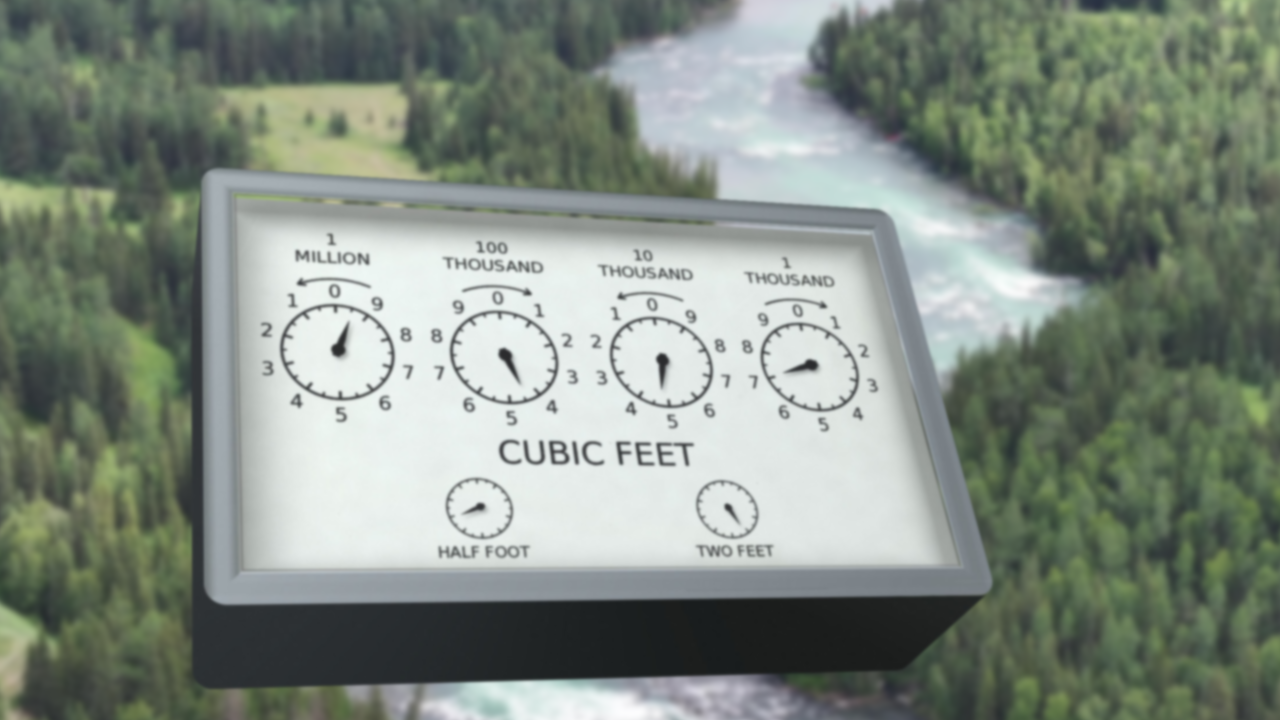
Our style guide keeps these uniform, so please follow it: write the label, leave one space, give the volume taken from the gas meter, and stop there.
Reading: 944700 ft³
